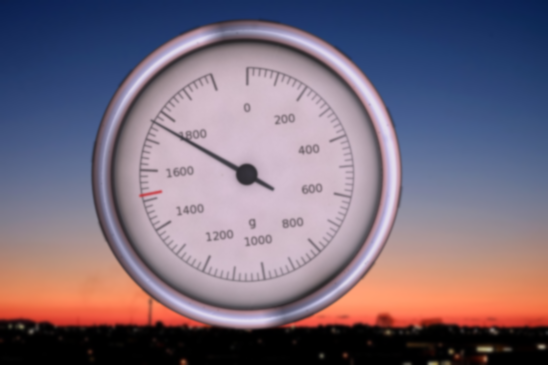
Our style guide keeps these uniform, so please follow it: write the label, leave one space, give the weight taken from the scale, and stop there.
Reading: 1760 g
